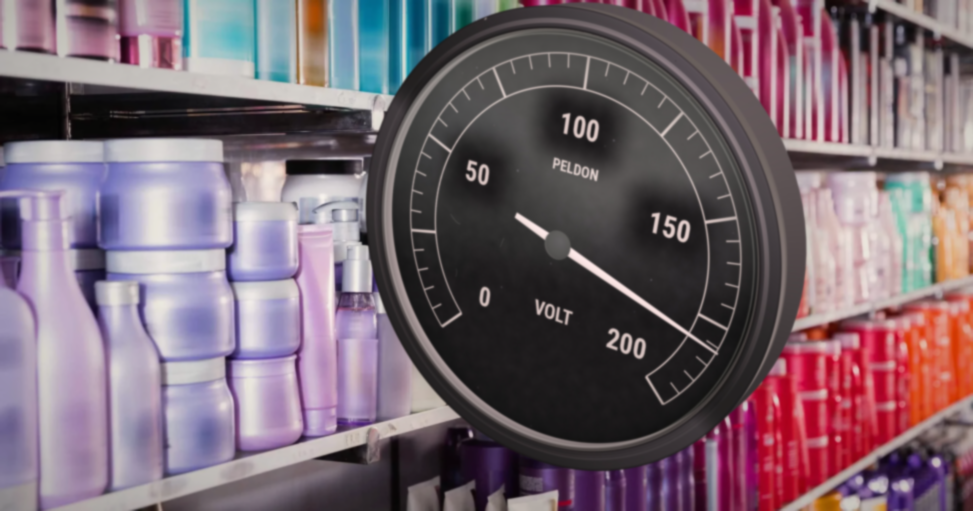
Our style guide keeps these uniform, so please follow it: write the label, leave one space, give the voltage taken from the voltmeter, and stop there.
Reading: 180 V
